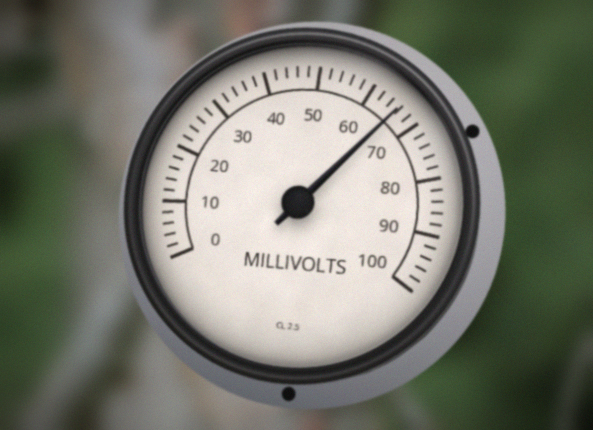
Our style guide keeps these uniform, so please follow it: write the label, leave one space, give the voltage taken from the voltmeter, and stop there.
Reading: 66 mV
